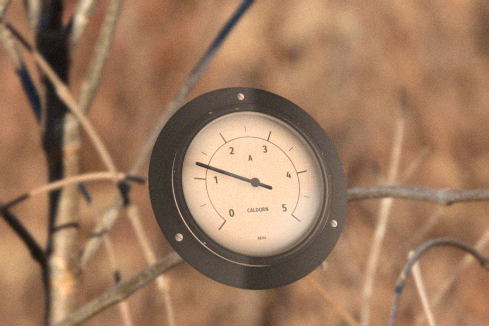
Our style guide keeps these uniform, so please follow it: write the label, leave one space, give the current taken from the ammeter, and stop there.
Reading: 1.25 A
